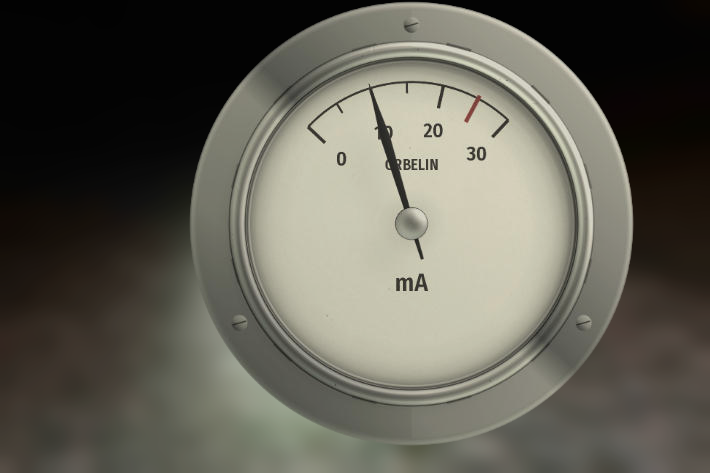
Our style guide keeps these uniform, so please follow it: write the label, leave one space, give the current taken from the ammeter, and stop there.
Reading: 10 mA
